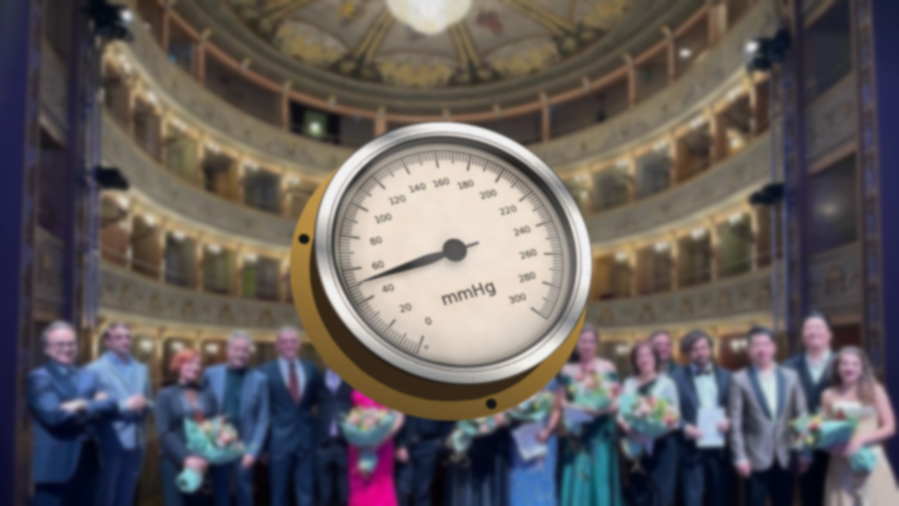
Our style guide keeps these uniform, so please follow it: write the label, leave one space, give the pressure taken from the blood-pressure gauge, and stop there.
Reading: 50 mmHg
